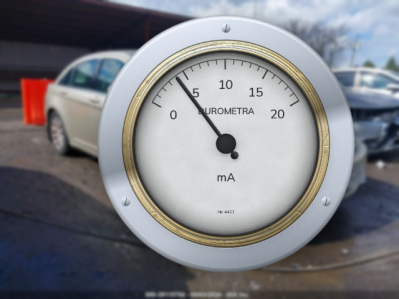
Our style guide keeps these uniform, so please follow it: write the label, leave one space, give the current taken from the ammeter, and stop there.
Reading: 4 mA
